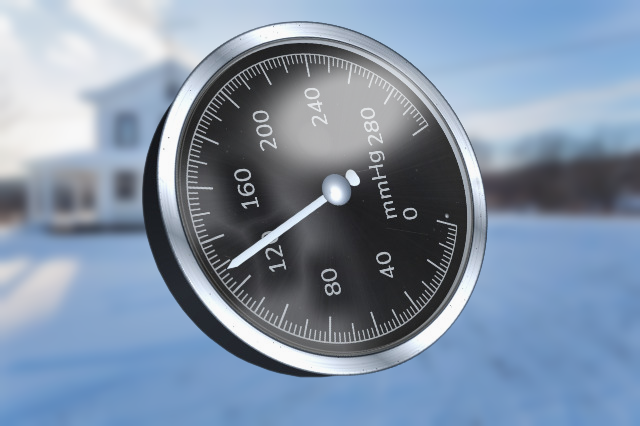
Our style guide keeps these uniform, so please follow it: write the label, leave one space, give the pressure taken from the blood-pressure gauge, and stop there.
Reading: 128 mmHg
